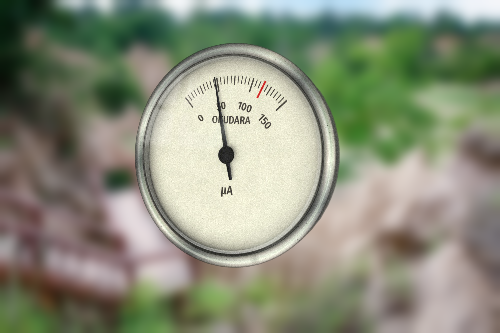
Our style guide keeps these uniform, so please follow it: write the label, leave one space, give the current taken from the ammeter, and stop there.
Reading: 50 µA
